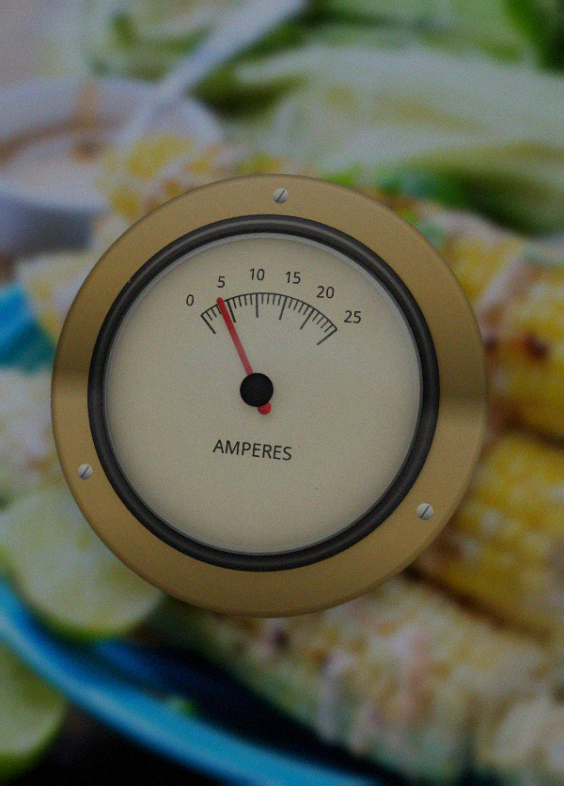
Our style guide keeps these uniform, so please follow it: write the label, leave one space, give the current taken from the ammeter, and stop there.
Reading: 4 A
